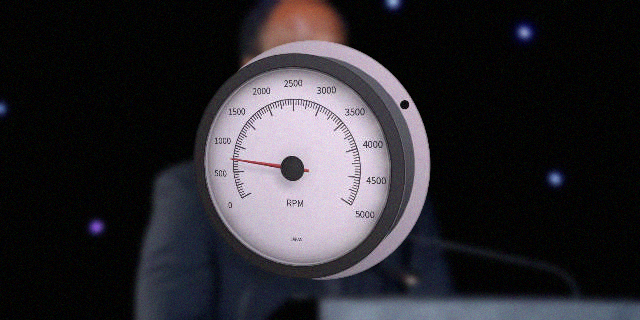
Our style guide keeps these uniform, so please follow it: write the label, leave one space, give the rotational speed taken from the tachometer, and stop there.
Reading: 750 rpm
